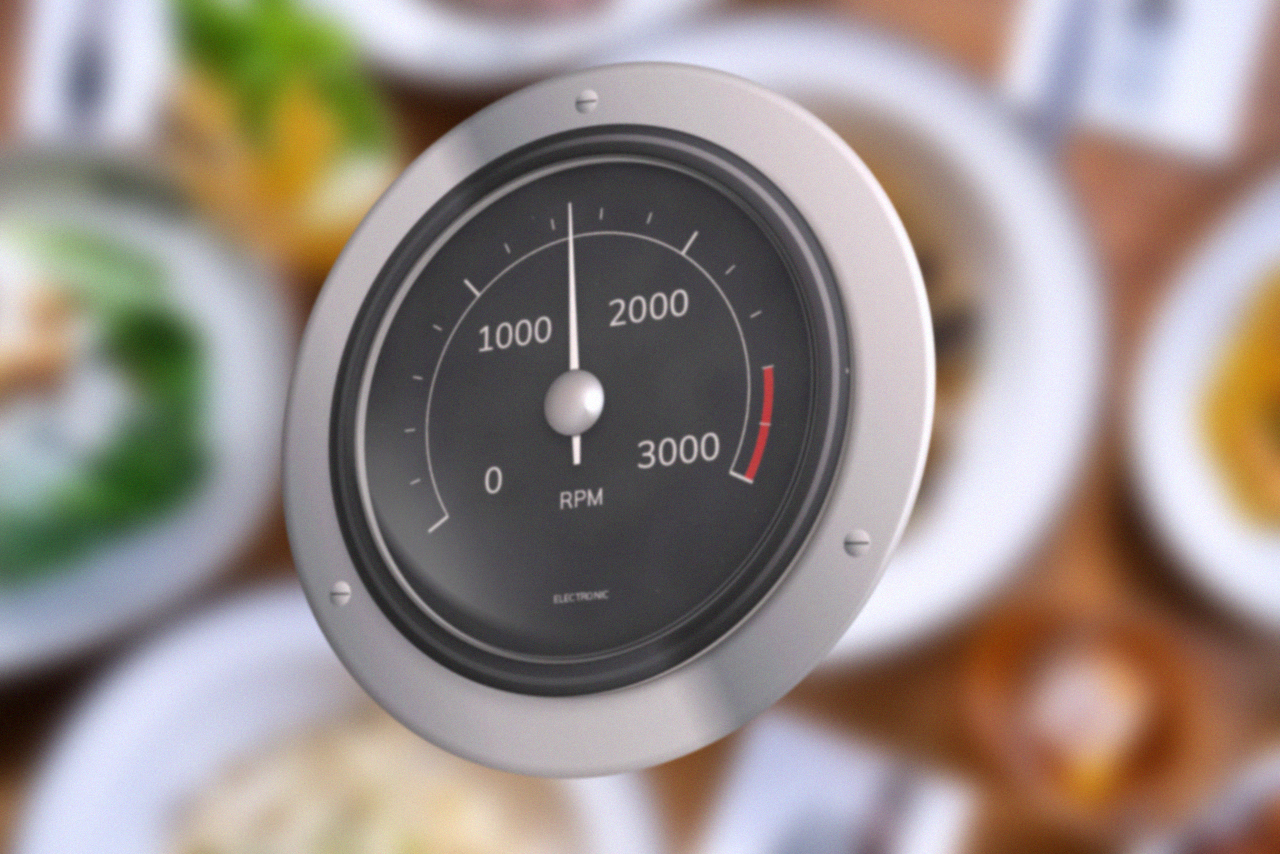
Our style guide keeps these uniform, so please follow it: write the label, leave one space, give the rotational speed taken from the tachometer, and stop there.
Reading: 1500 rpm
